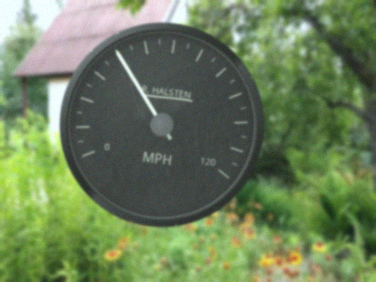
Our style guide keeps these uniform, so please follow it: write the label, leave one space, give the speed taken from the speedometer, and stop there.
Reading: 40 mph
